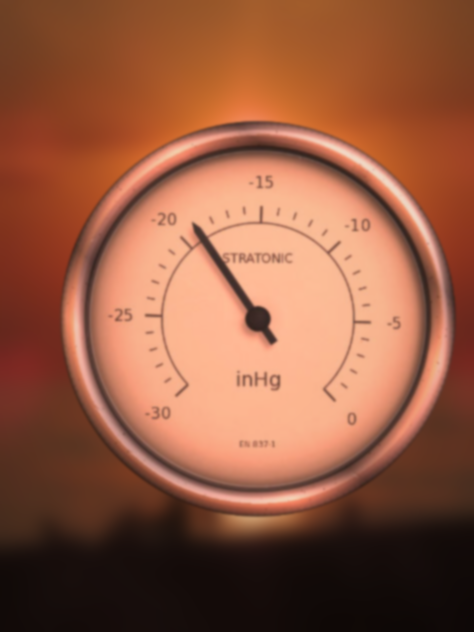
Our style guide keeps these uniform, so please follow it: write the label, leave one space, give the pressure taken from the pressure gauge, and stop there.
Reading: -19 inHg
